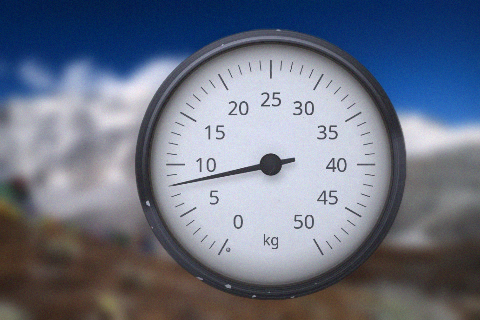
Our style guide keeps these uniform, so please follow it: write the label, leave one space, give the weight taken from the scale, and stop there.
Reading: 8 kg
